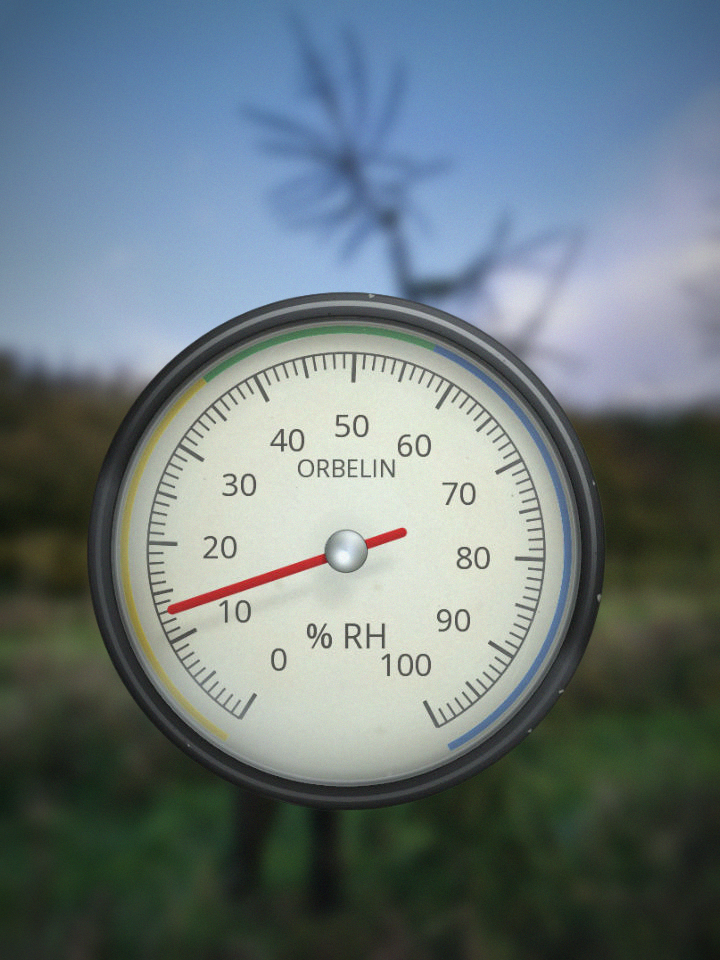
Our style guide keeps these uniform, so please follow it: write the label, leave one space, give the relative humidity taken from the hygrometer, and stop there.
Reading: 13 %
